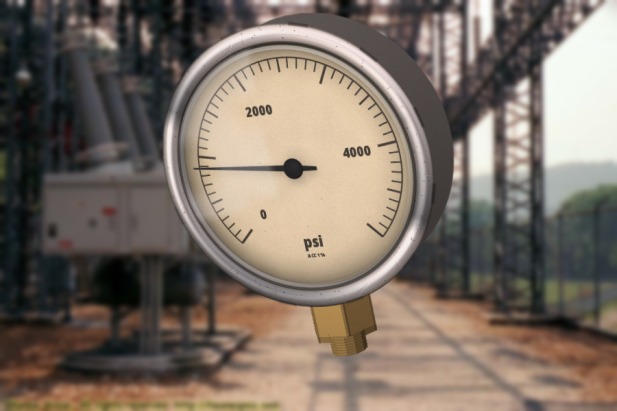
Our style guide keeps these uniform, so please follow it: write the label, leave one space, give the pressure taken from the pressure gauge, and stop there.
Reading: 900 psi
